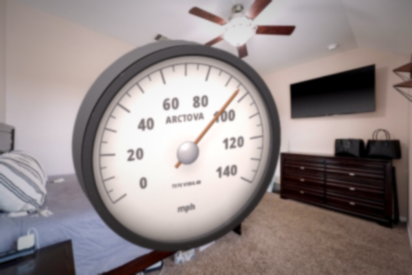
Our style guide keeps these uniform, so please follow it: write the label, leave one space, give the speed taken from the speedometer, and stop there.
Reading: 95 mph
